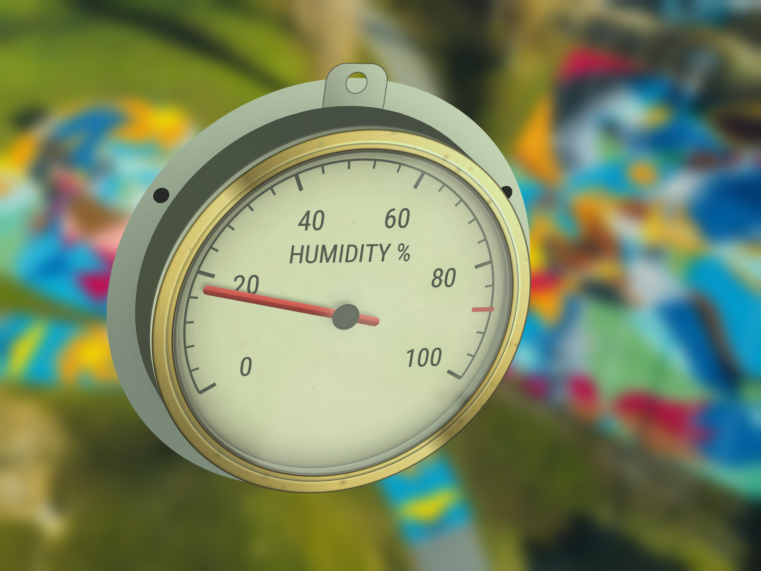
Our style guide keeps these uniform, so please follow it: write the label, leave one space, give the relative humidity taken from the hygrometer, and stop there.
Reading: 18 %
